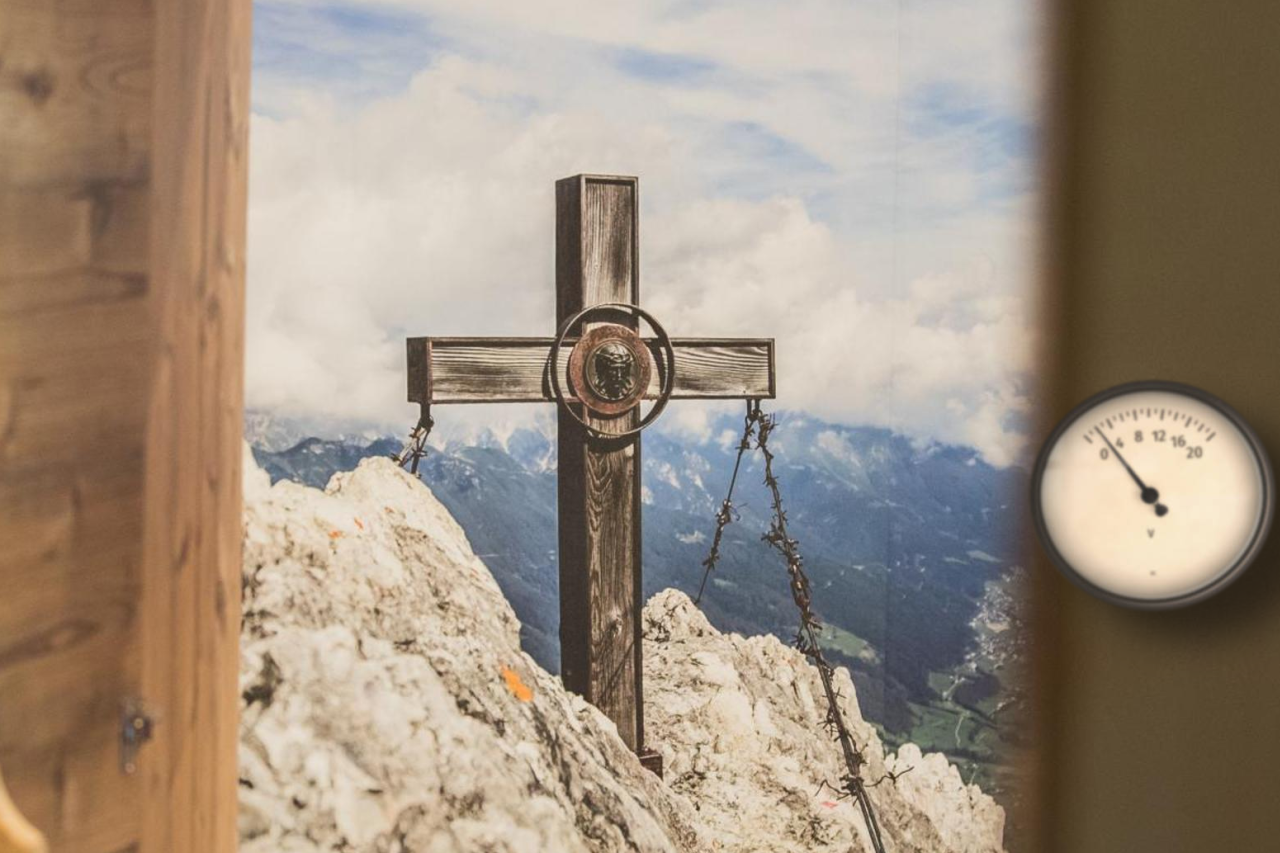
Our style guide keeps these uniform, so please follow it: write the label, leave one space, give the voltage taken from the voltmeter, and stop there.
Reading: 2 V
